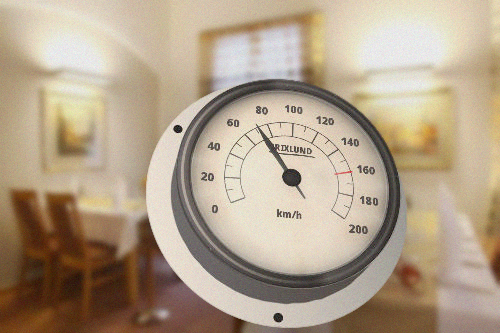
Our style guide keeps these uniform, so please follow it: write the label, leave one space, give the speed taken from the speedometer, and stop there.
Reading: 70 km/h
